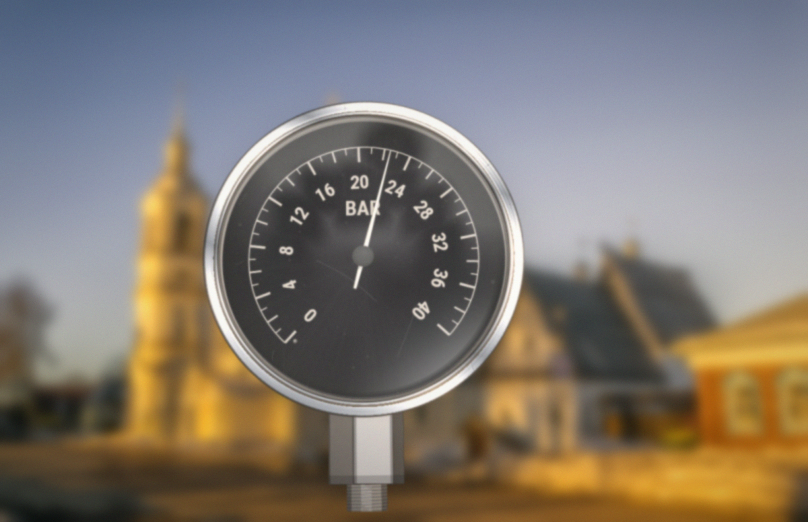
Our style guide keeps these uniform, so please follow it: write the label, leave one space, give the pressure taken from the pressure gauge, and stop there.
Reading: 22.5 bar
